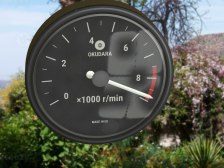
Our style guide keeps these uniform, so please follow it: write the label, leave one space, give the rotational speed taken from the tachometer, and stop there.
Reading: 8750 rpm
